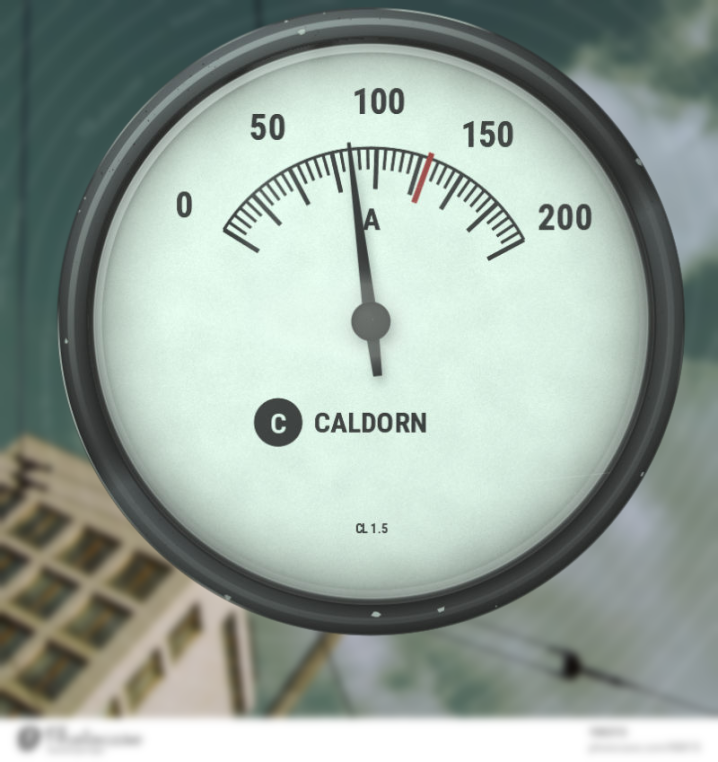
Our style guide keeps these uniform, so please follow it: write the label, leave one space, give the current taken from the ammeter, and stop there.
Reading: 85 A
